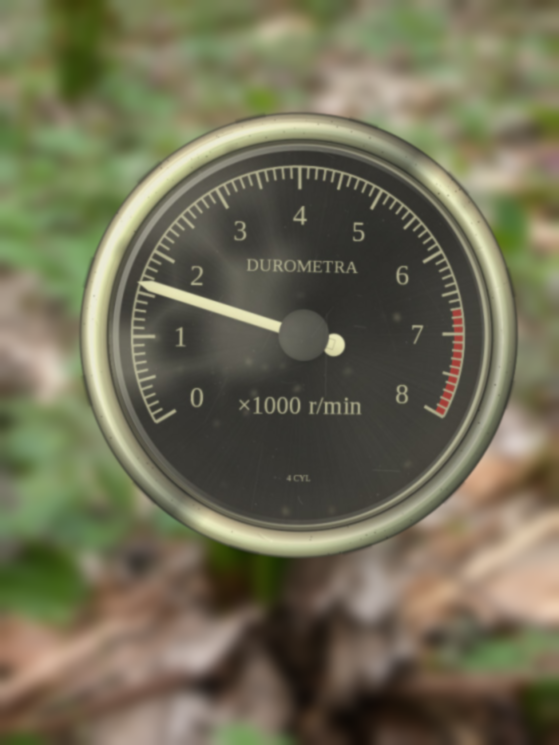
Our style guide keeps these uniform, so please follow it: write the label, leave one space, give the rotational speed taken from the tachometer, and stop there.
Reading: 1600 rpm
